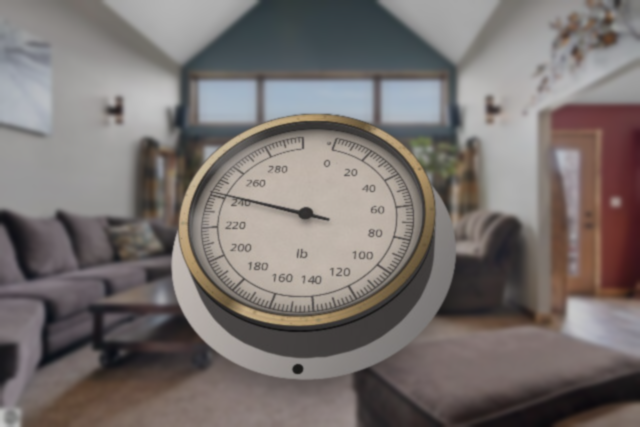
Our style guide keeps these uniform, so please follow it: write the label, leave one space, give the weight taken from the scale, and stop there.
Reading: 240 lb
